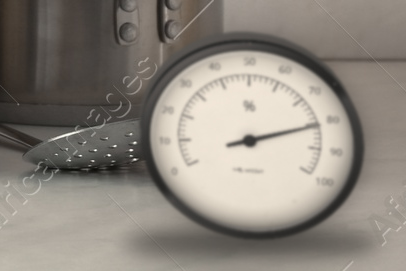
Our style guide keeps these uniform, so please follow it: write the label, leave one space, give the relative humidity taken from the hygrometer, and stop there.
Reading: 80 %
